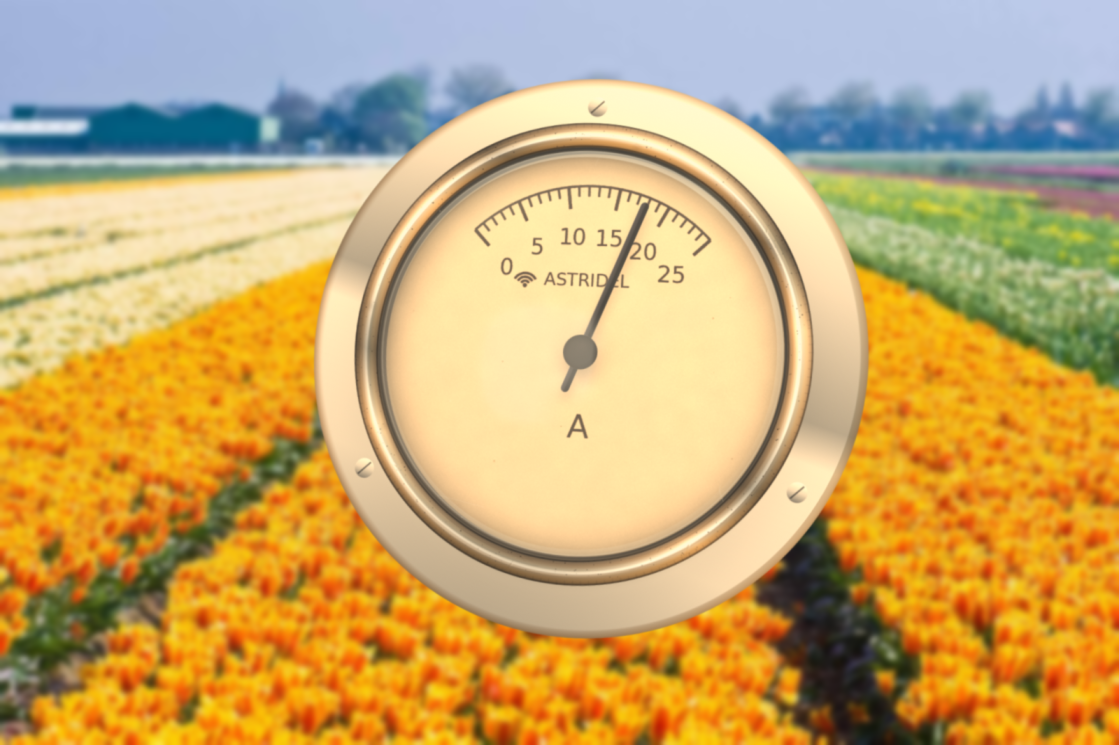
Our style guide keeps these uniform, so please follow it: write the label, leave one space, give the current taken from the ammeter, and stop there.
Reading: 18 A
